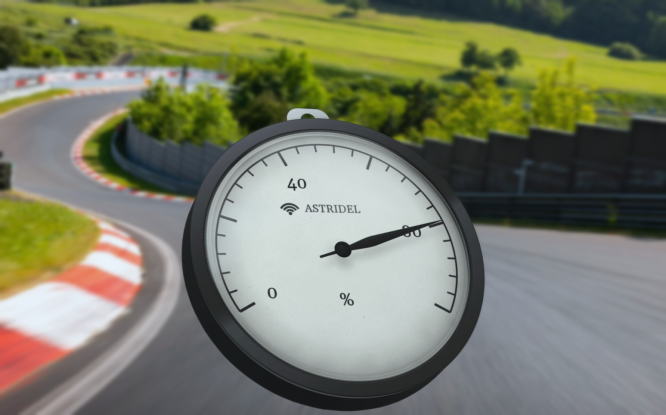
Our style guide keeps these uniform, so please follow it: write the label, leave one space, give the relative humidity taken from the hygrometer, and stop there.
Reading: 80 %
